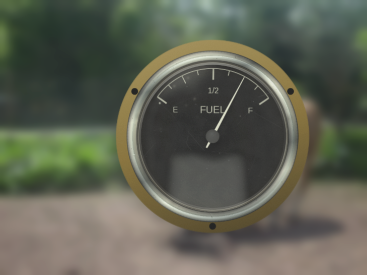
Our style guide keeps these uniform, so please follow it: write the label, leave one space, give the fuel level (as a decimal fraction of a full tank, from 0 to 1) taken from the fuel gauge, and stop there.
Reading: 0.75
